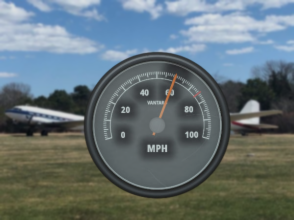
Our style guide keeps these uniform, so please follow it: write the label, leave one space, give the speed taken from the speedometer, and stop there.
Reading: 60 mph
